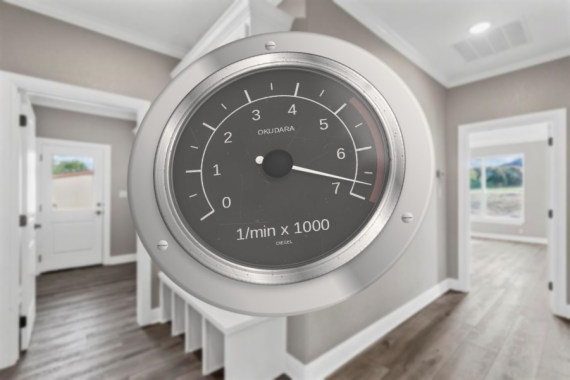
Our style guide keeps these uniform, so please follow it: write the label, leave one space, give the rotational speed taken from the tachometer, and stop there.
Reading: 6750 rpm
